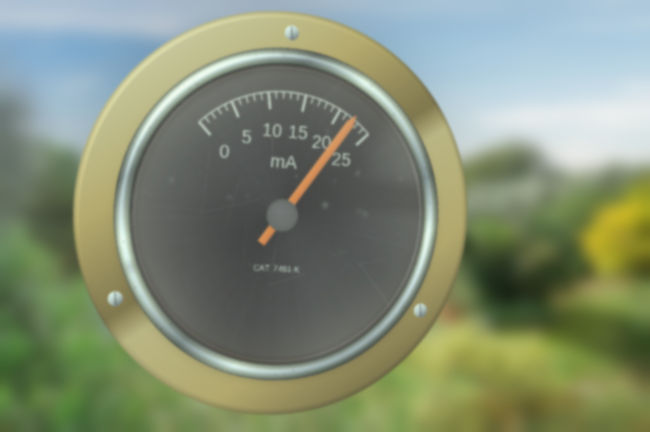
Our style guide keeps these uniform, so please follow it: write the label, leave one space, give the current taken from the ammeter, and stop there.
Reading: 22 mA
